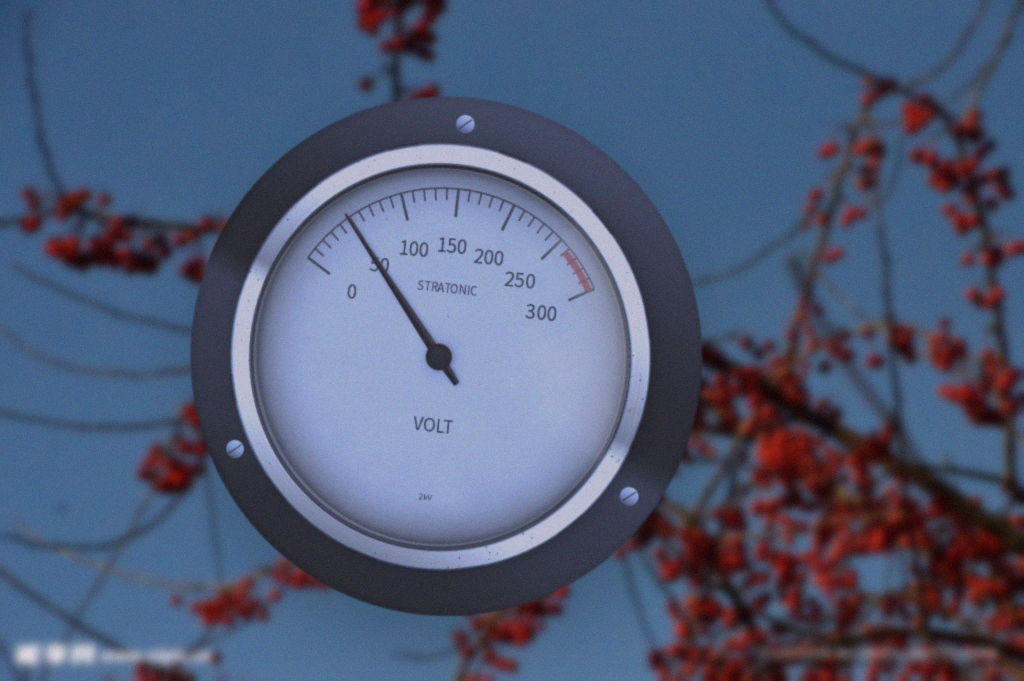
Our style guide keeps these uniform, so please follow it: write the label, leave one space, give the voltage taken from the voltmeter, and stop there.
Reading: 50 V
